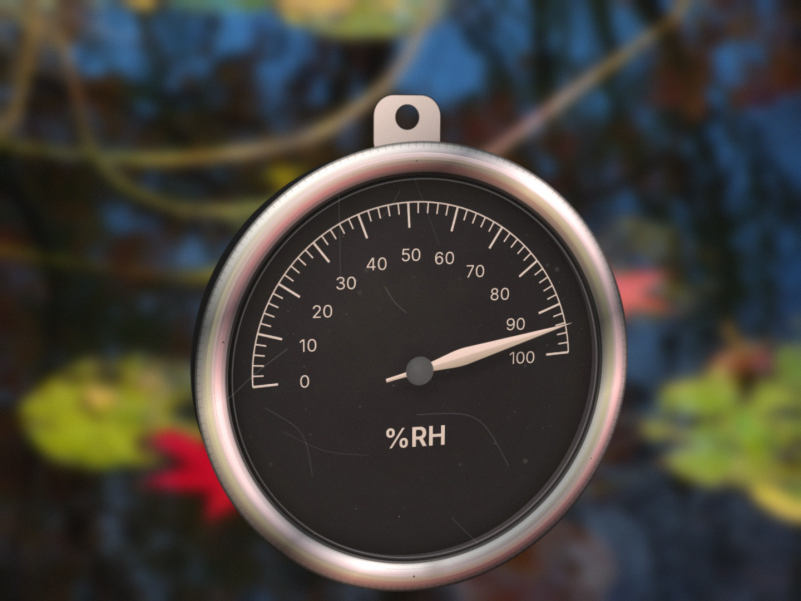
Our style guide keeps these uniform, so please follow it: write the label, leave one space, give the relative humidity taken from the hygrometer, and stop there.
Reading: 94 %
